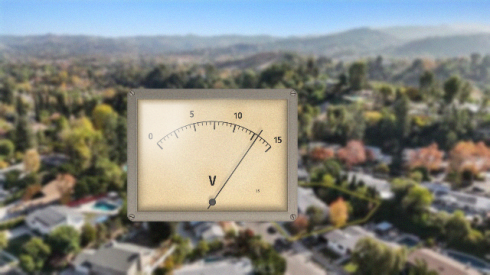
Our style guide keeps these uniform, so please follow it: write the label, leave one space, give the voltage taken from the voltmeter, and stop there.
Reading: 13 V
